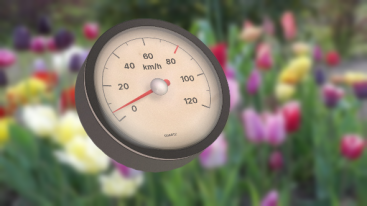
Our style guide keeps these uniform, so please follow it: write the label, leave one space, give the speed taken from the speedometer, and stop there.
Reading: 5 km/h
